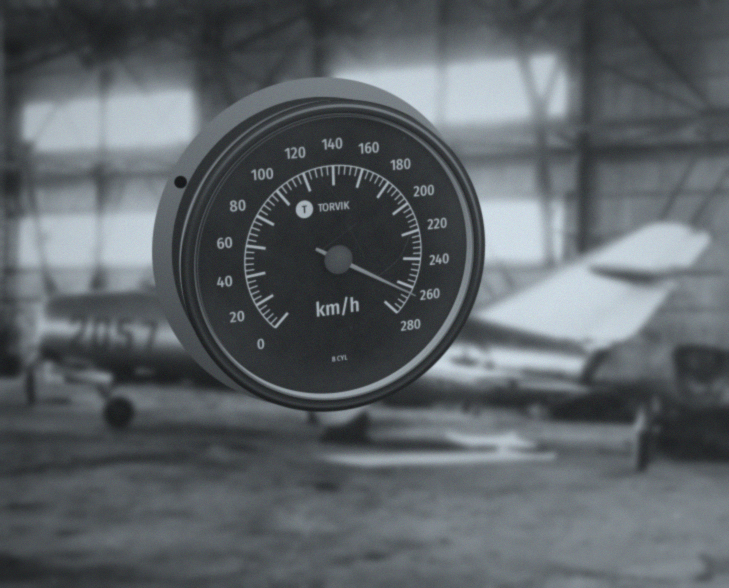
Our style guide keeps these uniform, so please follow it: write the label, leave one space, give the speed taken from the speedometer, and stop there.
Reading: 264 km/h
